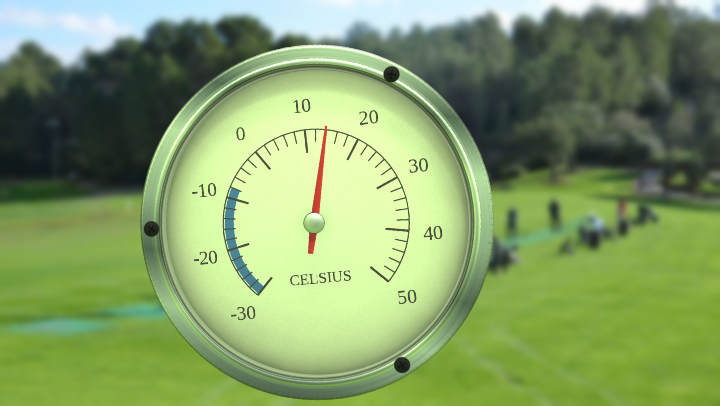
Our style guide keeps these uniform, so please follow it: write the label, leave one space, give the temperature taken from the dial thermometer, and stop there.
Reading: 14 °C
